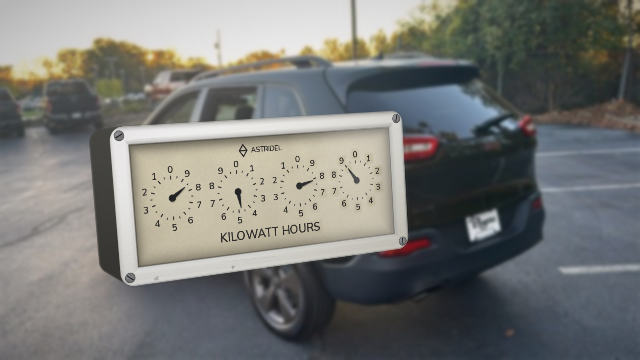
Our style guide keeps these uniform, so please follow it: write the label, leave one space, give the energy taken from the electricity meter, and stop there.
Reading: 8479 kWh
